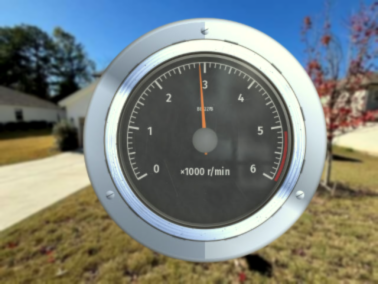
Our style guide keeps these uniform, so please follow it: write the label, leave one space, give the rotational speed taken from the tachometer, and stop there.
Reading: 2900 rpm
